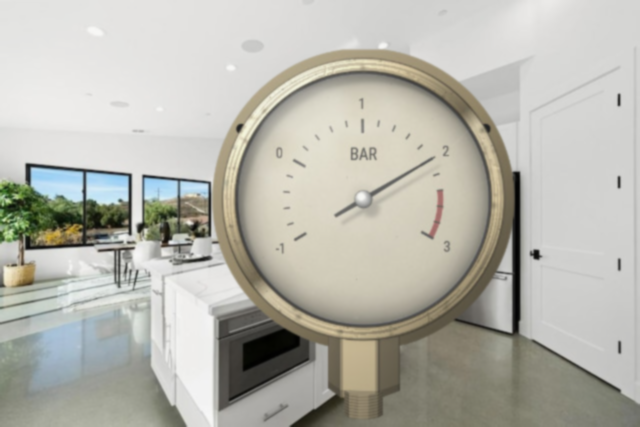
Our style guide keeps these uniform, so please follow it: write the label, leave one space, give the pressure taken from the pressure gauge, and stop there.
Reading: 2 bar
